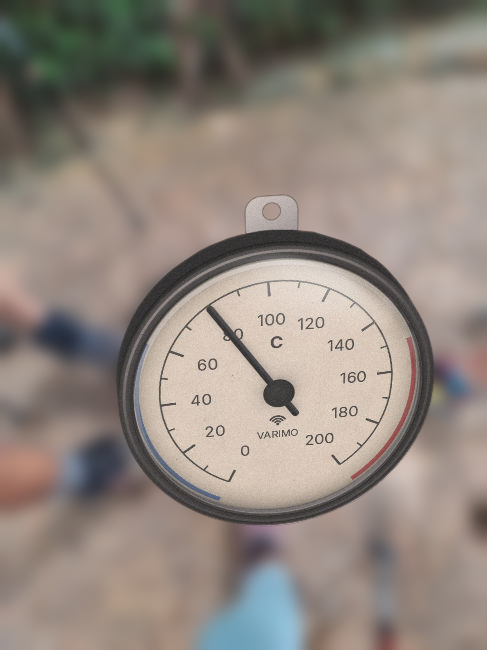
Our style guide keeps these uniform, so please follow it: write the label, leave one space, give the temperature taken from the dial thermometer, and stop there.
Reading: 80 °C
